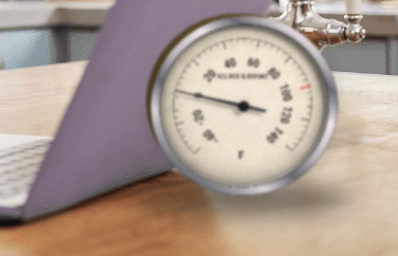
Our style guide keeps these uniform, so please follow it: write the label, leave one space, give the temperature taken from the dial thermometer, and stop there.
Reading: 0 °F
